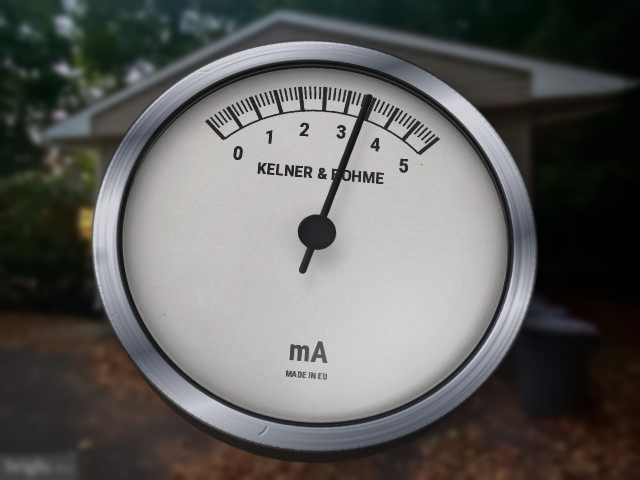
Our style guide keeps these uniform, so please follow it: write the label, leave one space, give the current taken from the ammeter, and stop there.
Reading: 3.4 mA
